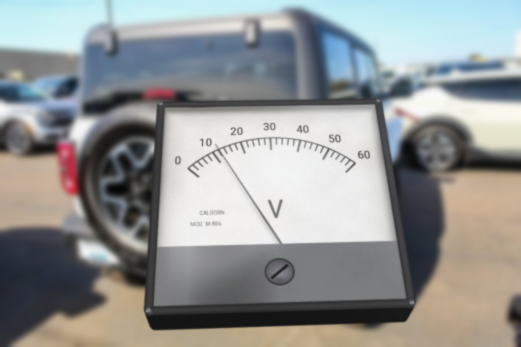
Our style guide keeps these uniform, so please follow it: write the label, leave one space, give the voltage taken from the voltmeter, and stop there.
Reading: 12 V
